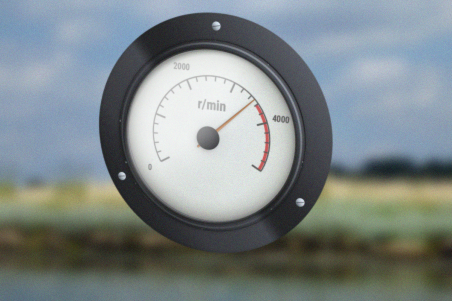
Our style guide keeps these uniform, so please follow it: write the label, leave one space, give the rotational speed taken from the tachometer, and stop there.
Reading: 3500 rpm
